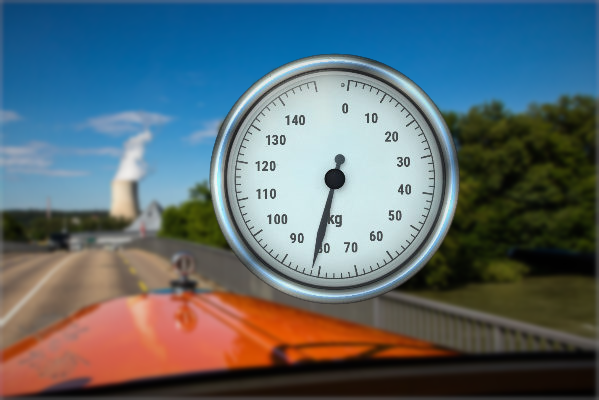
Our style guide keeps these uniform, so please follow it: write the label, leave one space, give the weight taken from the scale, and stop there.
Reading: 82 kg
